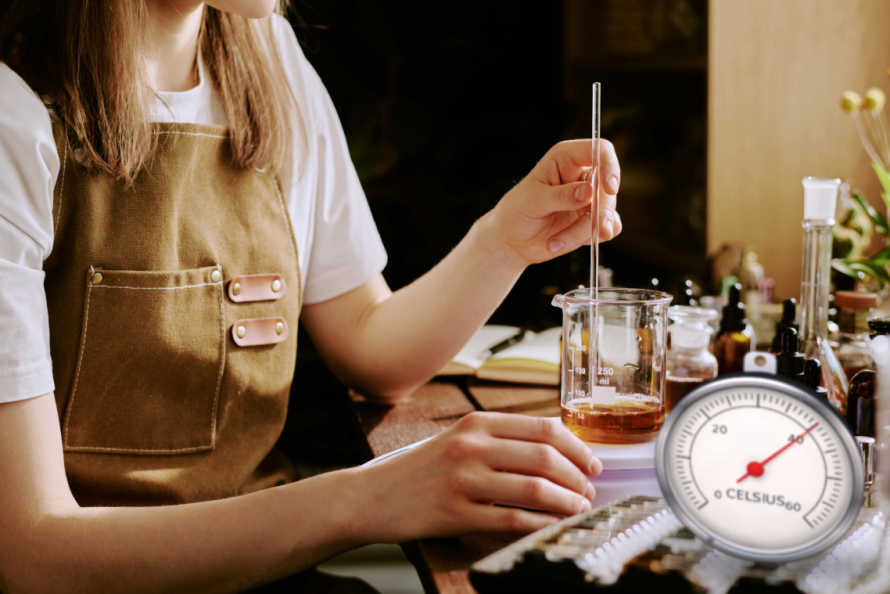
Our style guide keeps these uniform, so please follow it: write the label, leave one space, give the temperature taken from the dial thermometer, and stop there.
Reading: 40 °C
